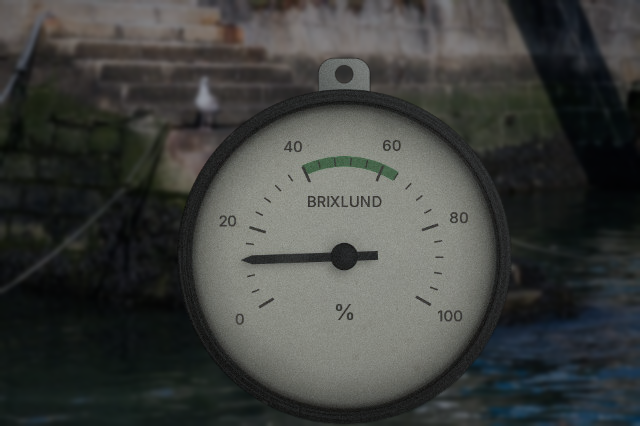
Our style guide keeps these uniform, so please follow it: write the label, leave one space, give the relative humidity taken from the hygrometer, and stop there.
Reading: 12 %
